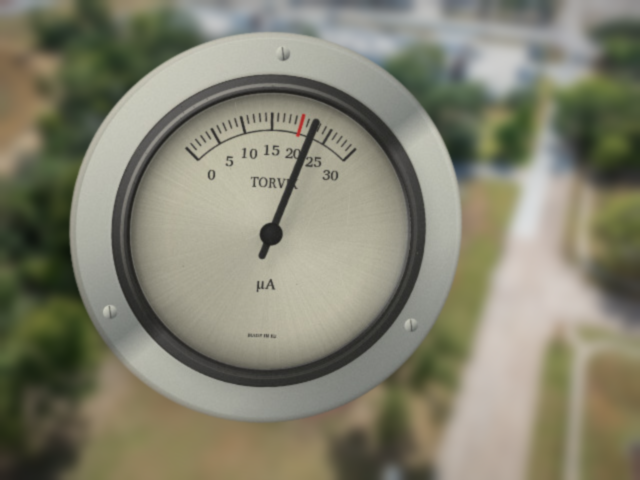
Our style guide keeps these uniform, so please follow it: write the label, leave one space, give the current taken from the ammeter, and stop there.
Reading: 22 µA
